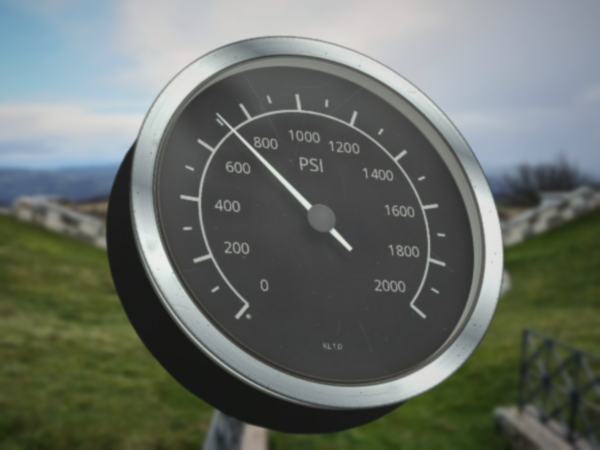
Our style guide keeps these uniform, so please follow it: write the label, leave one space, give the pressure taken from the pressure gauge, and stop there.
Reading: 700 psi
